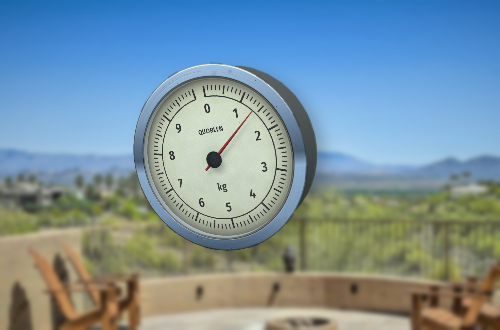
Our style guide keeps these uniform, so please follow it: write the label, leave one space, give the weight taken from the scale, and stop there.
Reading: 1.4 kg
